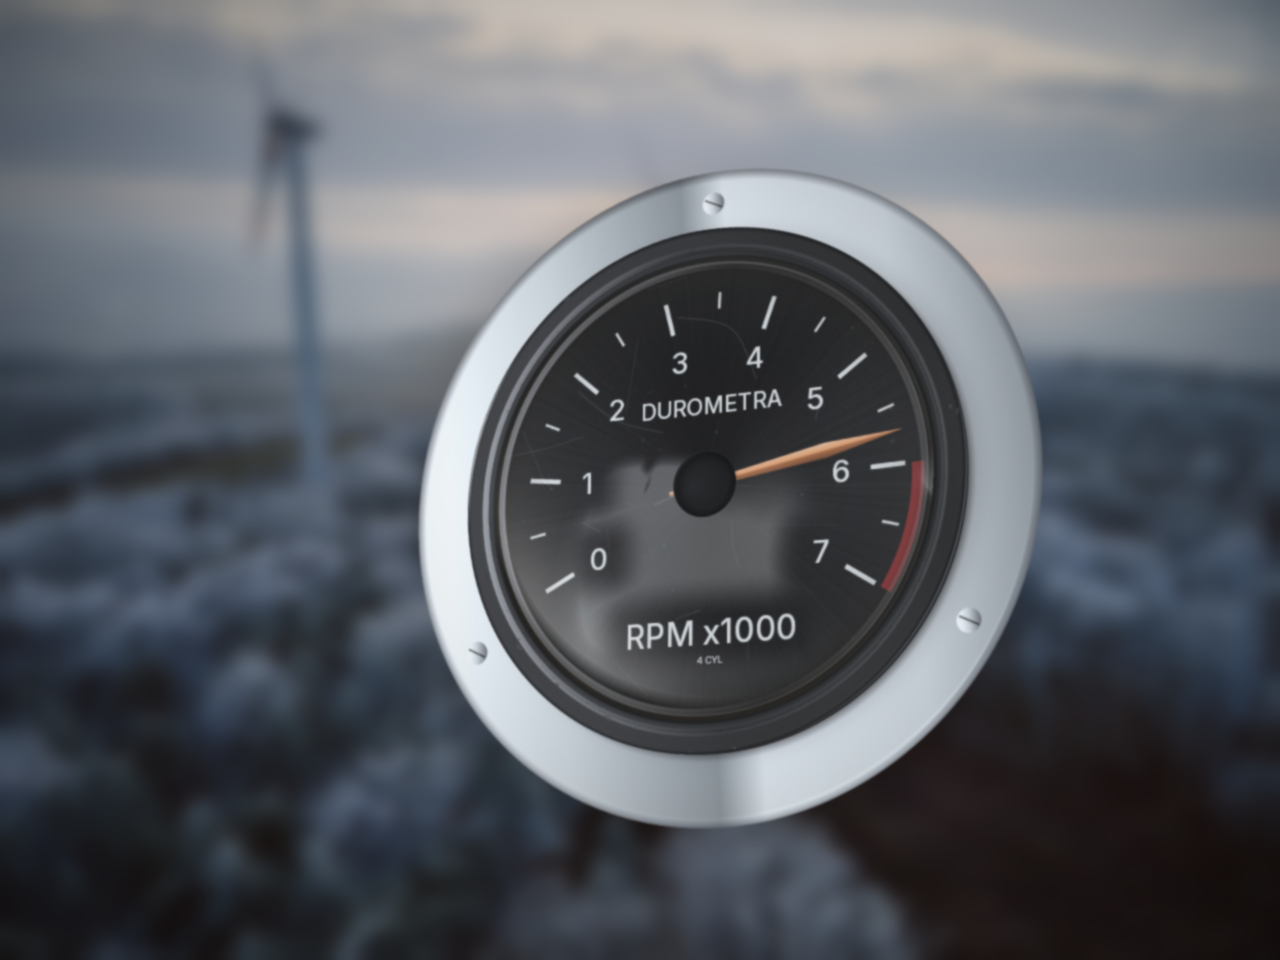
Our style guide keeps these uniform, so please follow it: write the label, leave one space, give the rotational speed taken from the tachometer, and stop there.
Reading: 5750 rpm
